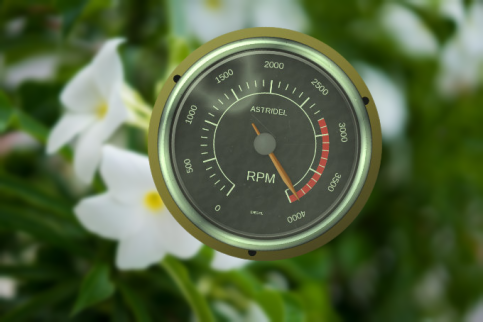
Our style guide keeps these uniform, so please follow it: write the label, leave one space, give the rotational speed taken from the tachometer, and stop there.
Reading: 3900 rpm
